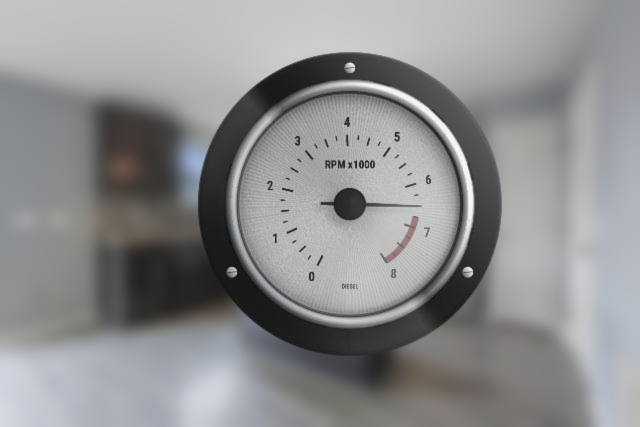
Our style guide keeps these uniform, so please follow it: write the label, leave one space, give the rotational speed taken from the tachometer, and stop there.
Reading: 6500 rpm
